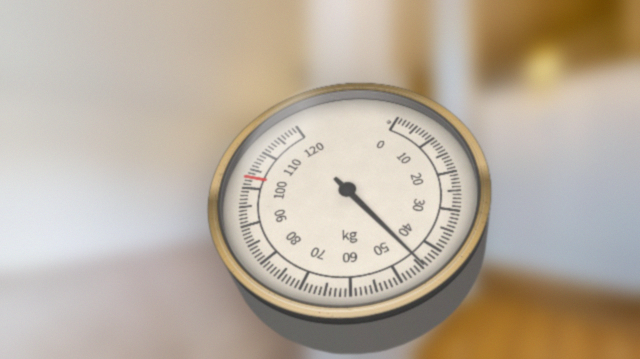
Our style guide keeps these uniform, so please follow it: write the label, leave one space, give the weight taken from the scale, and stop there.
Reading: 45 kg
